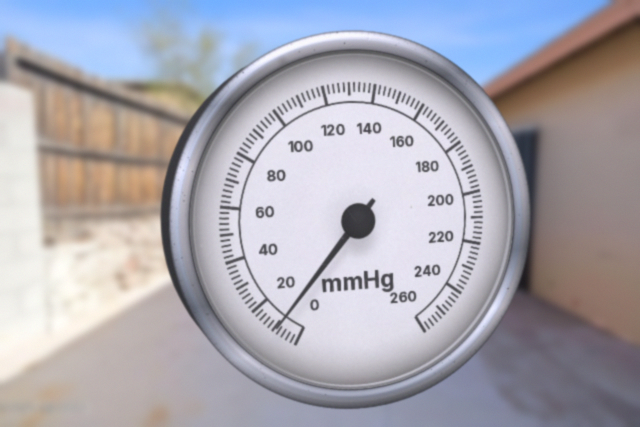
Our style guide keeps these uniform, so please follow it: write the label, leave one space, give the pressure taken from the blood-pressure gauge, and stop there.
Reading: 10 mmHg
